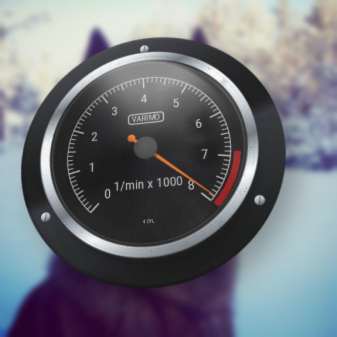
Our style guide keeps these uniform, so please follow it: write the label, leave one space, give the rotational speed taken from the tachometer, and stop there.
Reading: 7900 rpm
